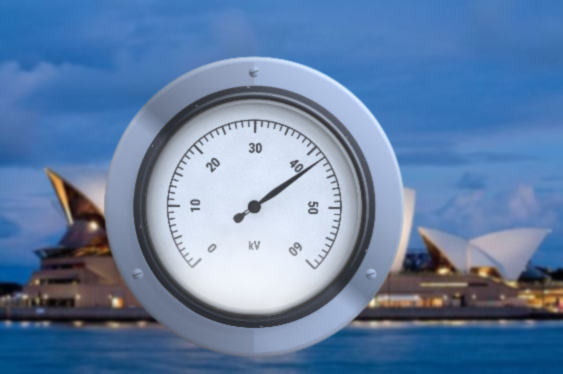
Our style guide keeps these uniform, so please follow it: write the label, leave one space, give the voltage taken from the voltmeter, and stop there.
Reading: 42 kV
